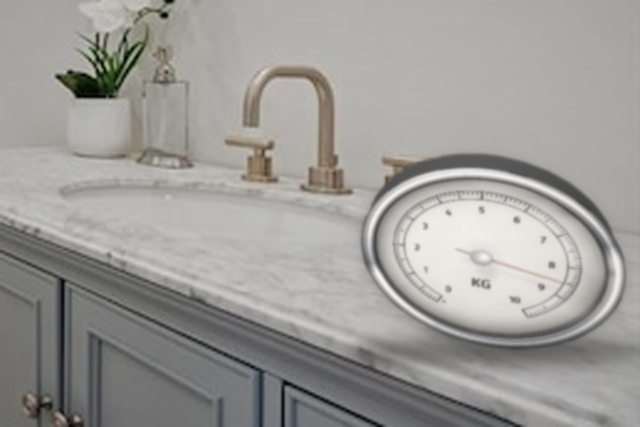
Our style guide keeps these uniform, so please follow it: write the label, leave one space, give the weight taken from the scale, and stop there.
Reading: 8.5 kg
